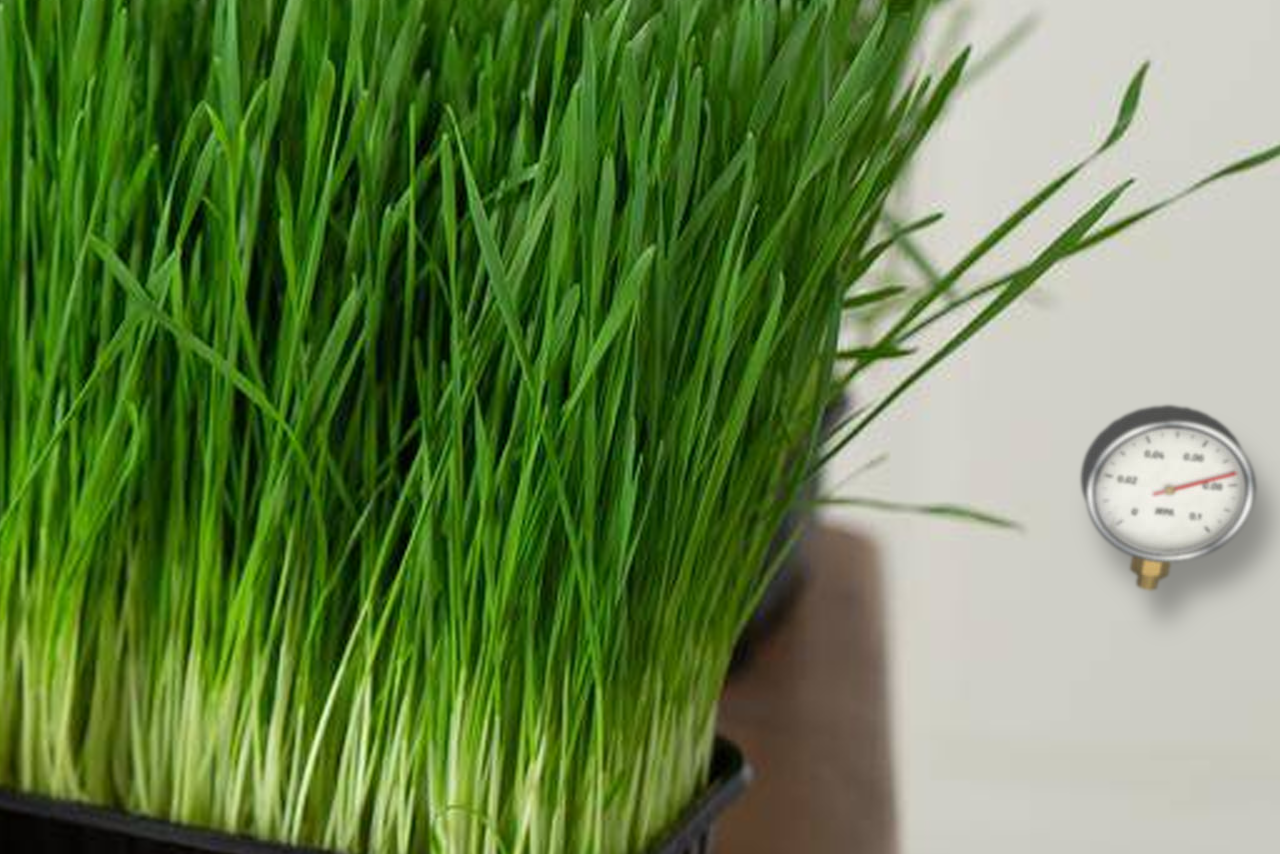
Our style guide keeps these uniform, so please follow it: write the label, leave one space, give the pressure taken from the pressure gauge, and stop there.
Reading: 0.075 MPa
